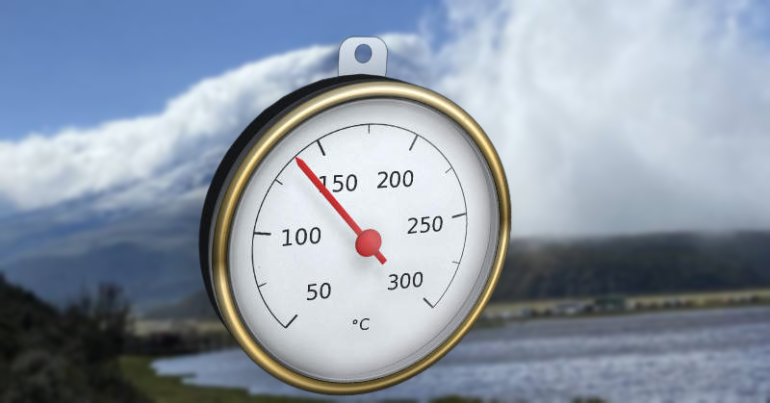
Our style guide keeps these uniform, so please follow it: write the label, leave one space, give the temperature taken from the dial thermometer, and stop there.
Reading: 137.5 °C
